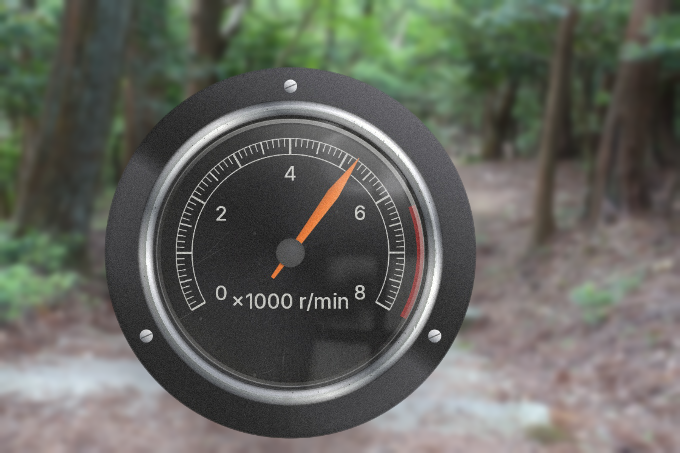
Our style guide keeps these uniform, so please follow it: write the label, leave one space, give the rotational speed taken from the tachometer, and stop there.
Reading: 5200 rpm
